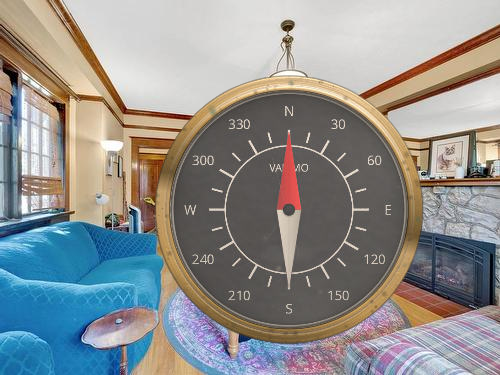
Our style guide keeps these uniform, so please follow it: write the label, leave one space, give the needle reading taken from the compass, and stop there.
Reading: 0 °
